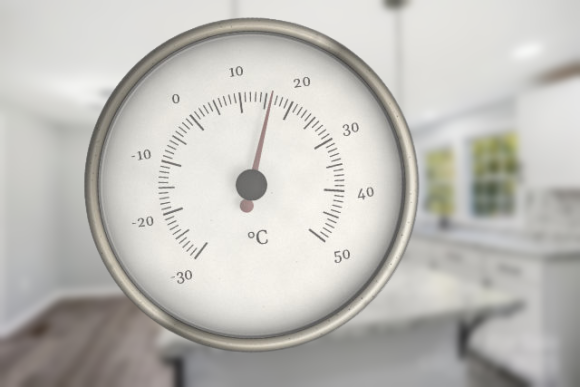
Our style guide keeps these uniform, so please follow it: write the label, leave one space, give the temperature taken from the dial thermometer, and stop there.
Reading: 16 °C
